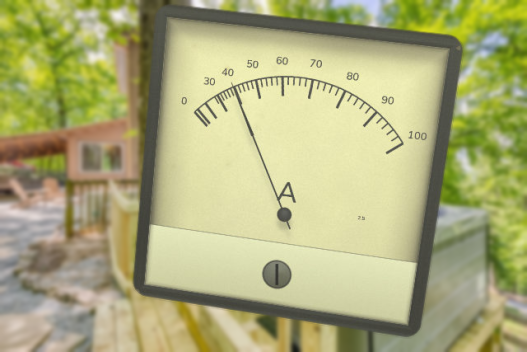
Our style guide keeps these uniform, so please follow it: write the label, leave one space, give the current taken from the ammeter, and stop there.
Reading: 40 A
